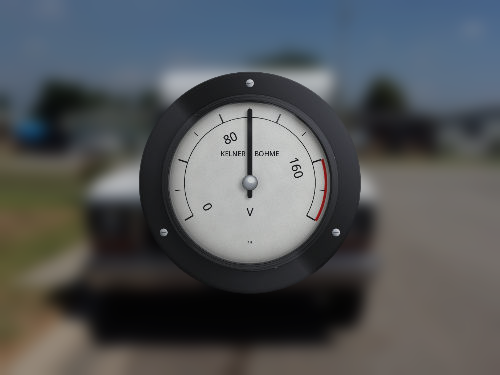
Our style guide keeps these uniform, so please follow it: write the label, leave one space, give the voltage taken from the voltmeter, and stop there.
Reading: 100 V
